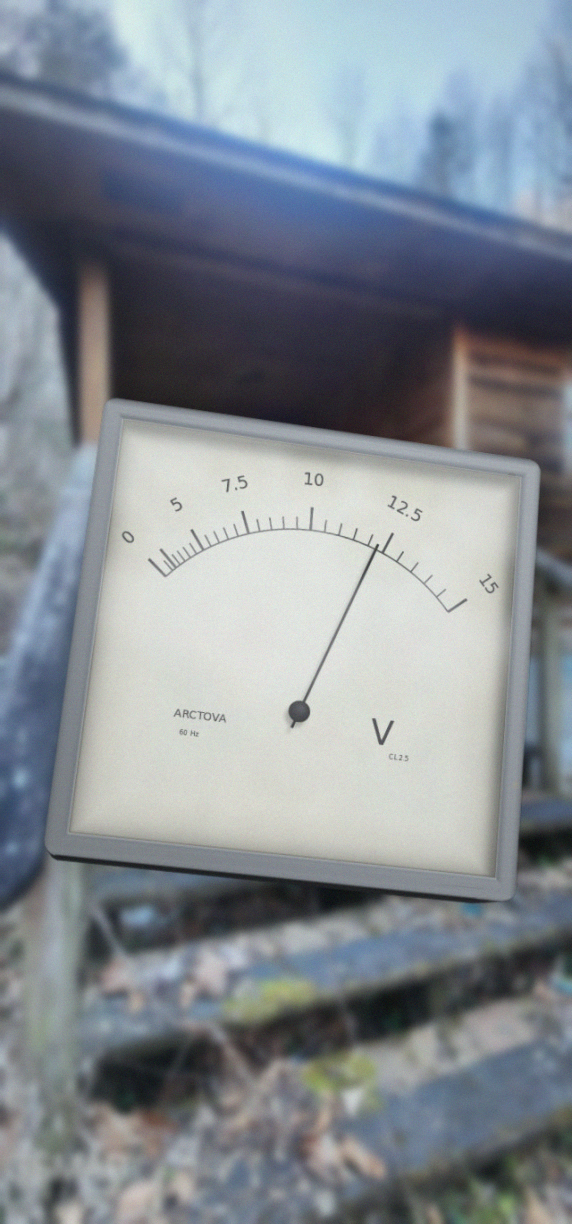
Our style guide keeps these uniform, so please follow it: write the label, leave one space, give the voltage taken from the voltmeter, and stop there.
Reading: 12.25 V
